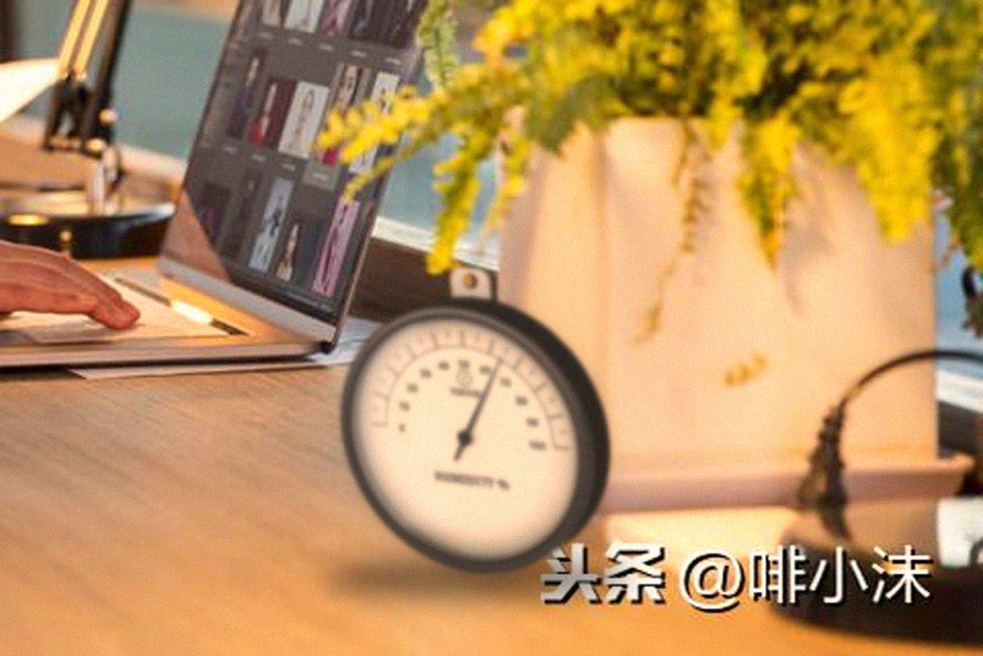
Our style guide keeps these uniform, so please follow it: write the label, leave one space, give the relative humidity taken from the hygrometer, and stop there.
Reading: 65 %
